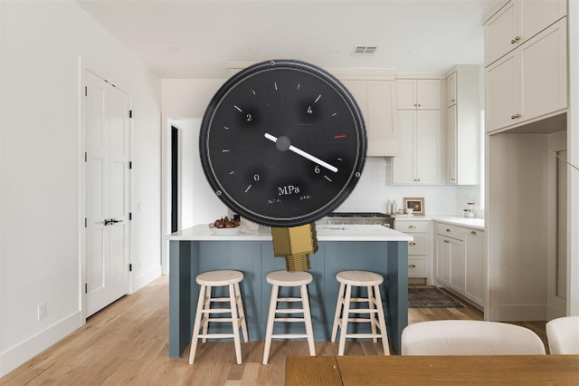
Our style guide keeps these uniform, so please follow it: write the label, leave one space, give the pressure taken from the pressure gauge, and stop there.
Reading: 5.75 MPa
